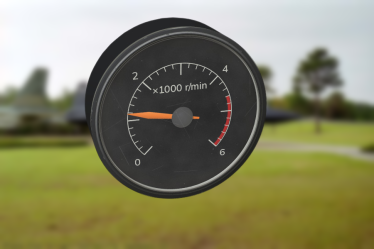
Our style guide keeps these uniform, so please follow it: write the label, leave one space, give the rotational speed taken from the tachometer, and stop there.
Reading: 1200 rpm
